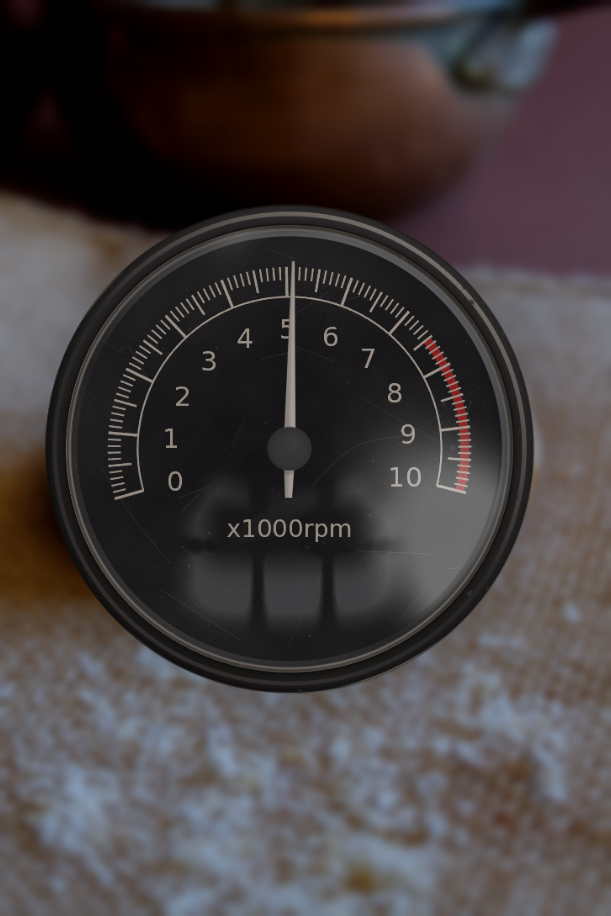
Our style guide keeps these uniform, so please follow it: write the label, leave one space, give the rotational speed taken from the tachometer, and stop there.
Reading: 5100 rpm
